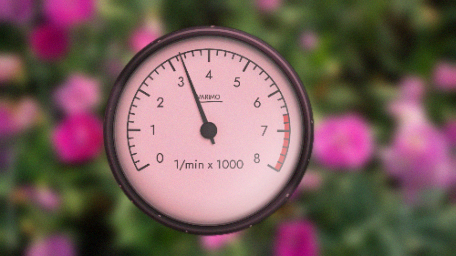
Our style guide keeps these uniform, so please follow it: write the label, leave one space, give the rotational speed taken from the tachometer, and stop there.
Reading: 3300 rpm
